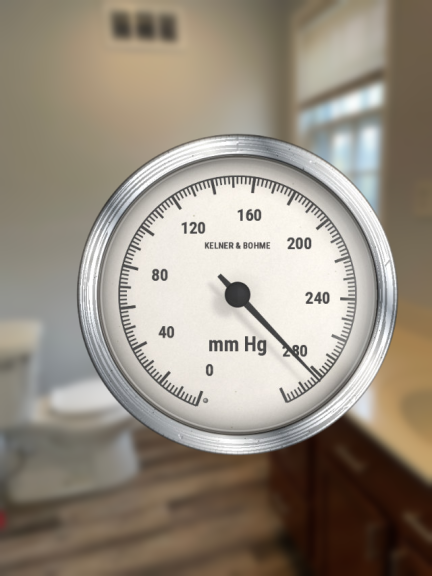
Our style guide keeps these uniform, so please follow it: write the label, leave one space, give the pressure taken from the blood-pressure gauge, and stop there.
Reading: 282 mmHg
